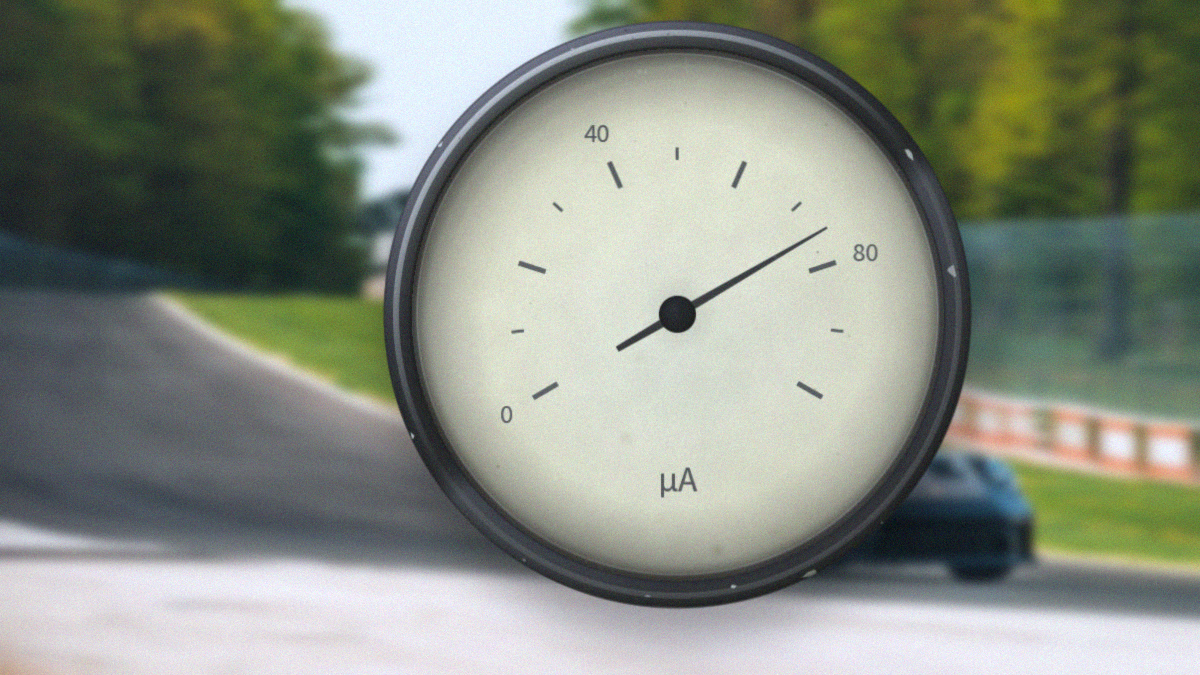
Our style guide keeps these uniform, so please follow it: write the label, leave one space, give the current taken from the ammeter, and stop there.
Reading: 75 µA
